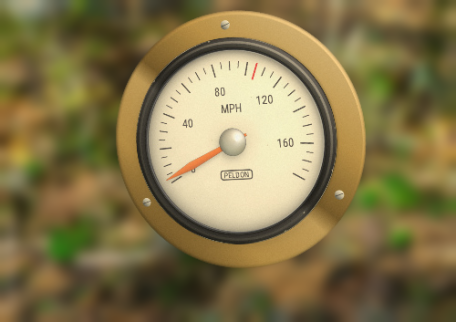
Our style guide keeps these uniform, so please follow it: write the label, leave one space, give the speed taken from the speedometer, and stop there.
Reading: 2.5 mph
